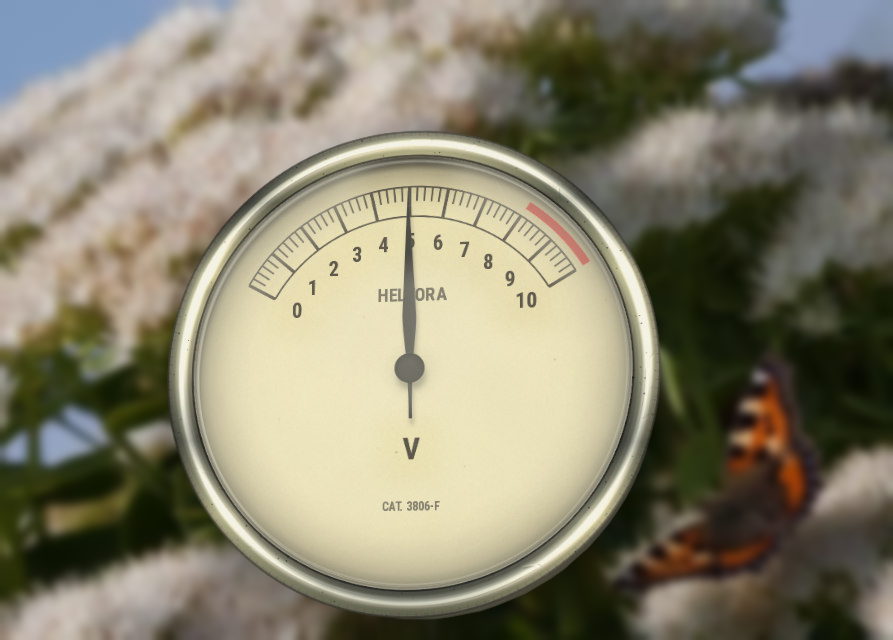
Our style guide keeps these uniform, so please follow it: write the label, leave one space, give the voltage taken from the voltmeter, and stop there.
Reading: 5 V
